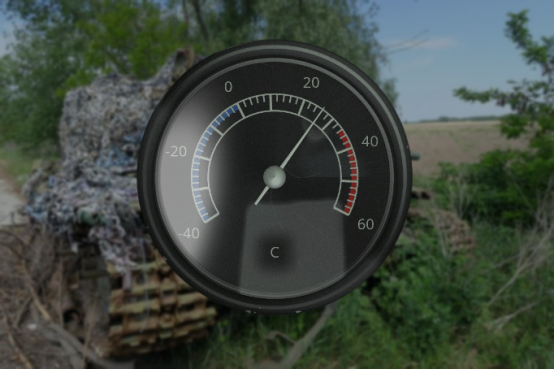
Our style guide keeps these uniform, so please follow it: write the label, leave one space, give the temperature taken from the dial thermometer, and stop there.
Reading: 26 °C
